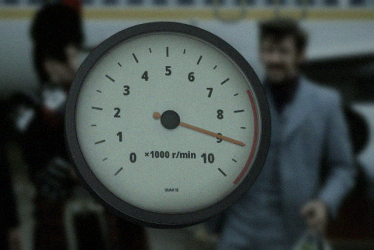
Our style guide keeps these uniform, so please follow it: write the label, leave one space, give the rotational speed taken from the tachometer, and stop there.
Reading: 9000 rpm
